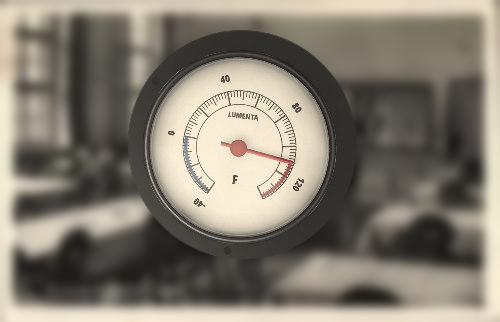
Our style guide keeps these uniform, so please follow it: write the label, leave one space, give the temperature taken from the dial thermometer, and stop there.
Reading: 110 °F
